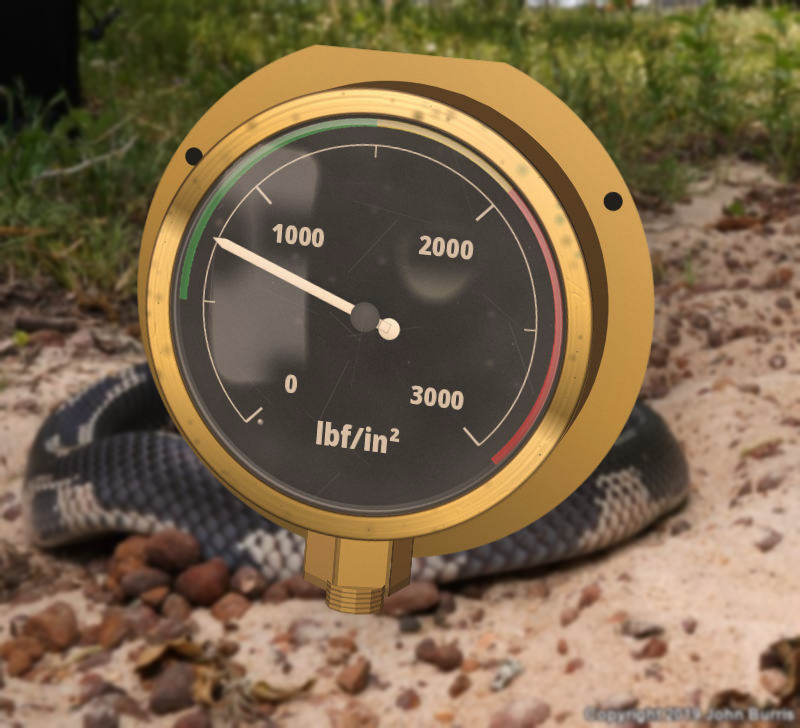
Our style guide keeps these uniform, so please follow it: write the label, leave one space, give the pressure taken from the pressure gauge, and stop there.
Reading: 750 psi
